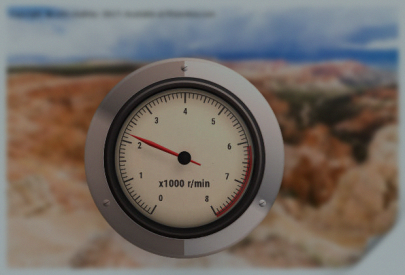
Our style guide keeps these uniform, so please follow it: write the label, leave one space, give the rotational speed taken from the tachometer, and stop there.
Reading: 2200 rpm
